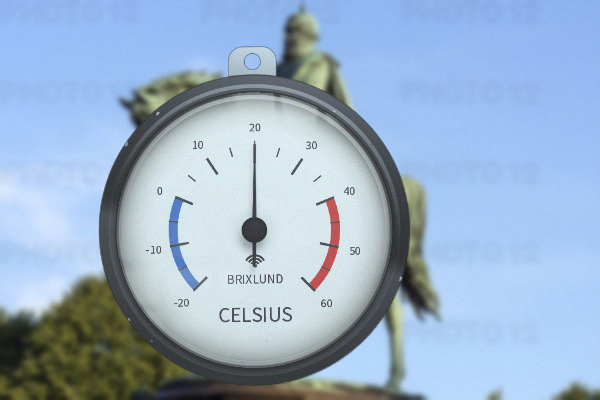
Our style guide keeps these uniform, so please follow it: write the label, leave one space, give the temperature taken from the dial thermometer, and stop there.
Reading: 20 °C
